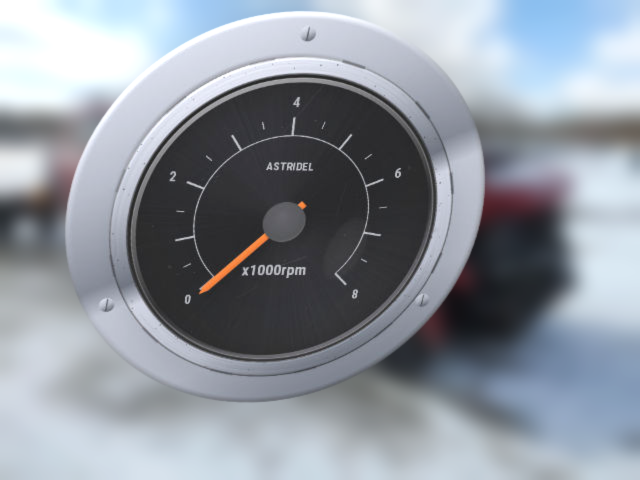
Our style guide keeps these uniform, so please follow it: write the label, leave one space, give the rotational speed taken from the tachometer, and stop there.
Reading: 0 rpm
